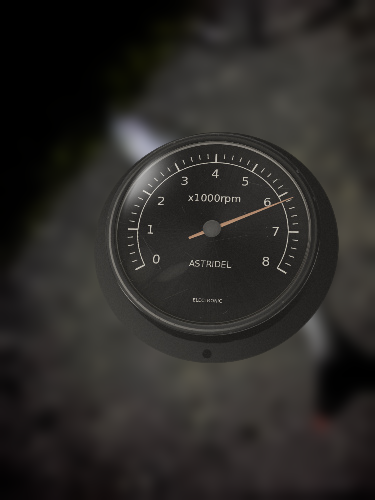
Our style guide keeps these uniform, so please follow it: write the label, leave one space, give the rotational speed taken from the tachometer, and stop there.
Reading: 6200 rpm
